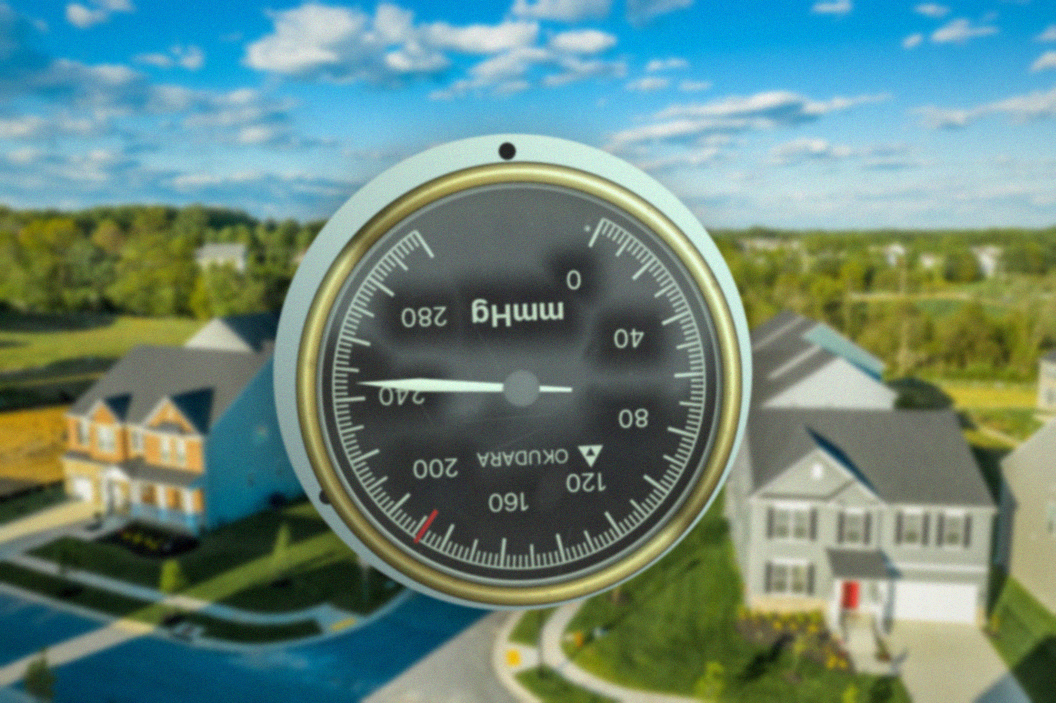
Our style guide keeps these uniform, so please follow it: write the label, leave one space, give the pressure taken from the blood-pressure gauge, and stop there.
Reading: 246 mmHg
